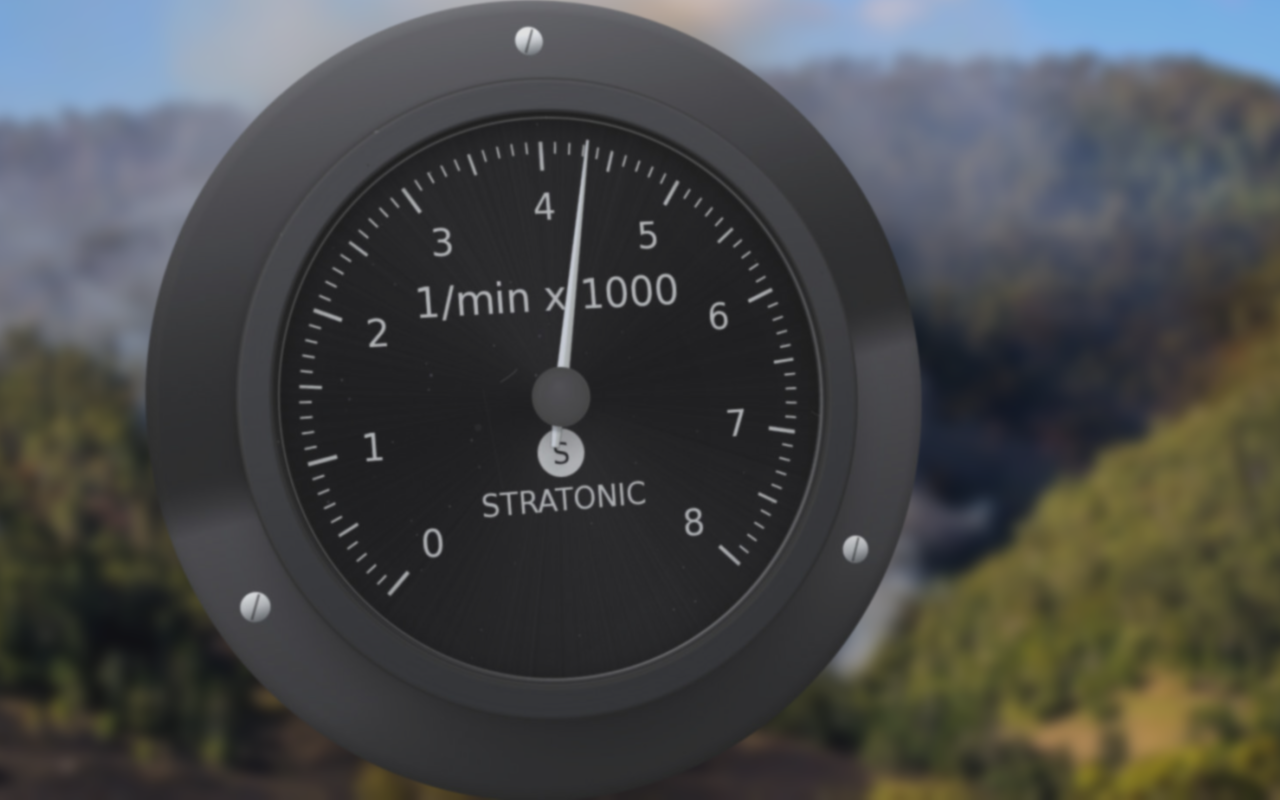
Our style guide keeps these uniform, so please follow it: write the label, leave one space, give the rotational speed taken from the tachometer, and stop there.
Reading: 4300 rpm
